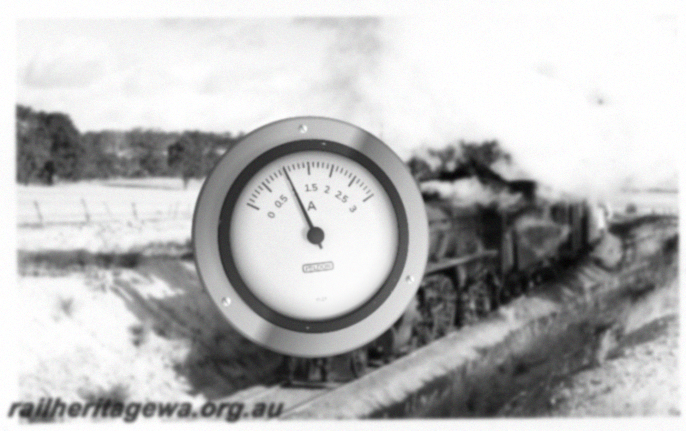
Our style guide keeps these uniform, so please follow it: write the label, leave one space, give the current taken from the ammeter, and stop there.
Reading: 1 A
